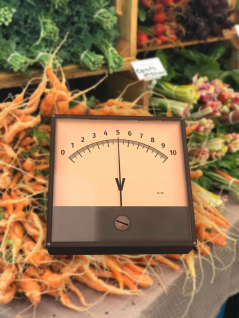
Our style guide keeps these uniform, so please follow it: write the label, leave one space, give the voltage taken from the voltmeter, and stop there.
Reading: 5 V
